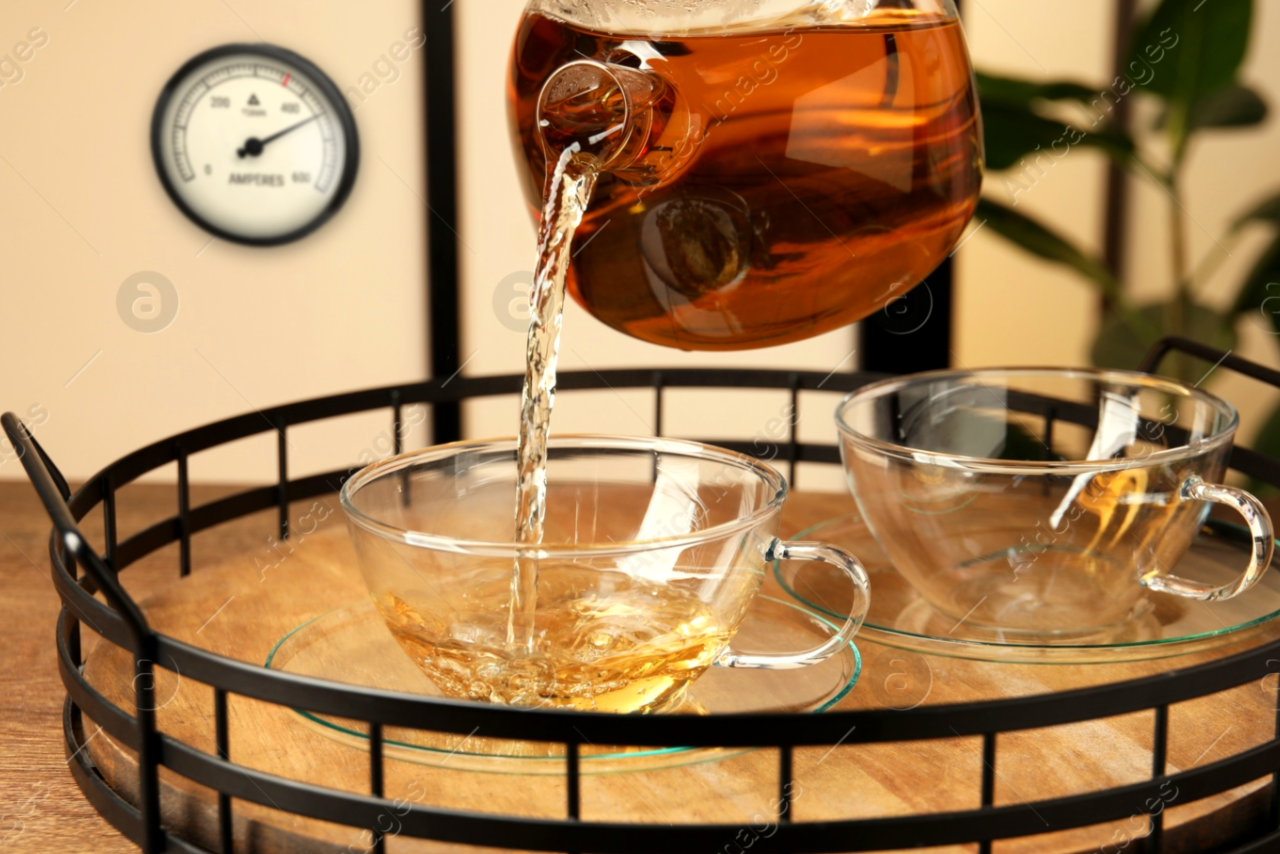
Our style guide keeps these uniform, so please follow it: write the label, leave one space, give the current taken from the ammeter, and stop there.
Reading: 450 A
